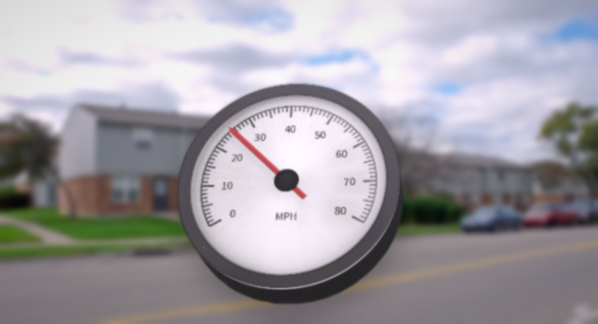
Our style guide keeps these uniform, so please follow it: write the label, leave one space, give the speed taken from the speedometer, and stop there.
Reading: 25 mph
